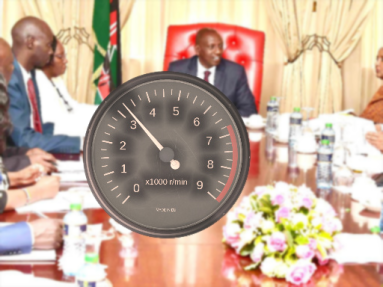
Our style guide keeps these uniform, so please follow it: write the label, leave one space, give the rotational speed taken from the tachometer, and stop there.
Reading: 3250 rpm
